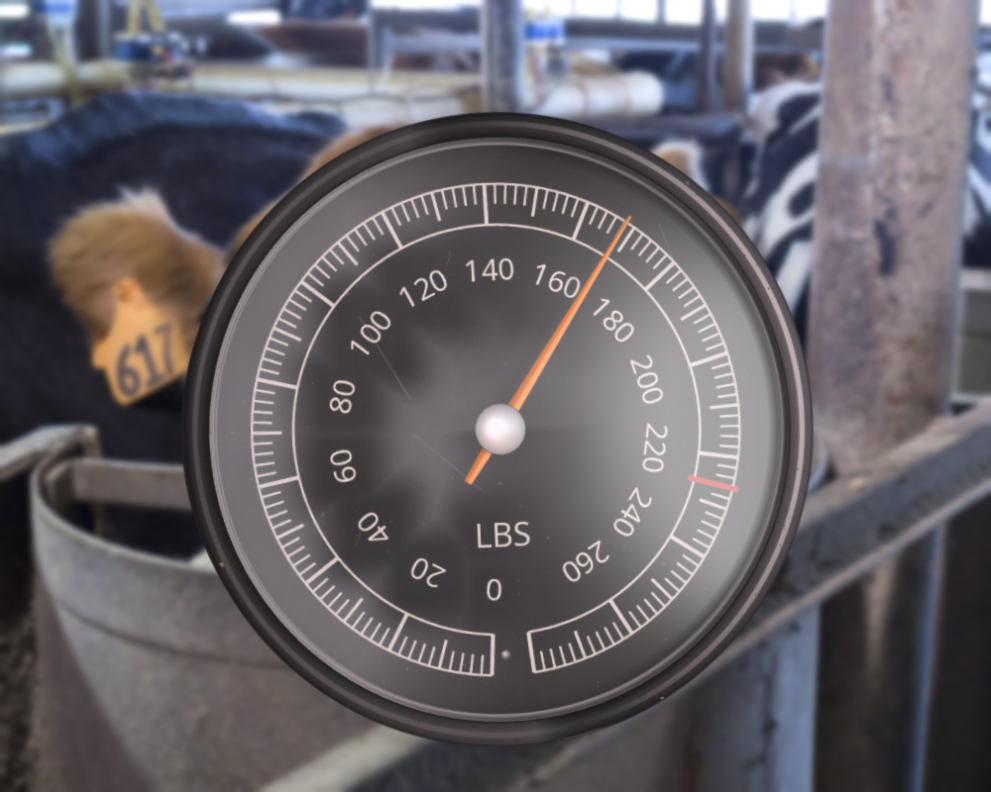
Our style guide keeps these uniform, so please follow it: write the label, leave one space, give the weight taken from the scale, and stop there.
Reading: 168 lb
